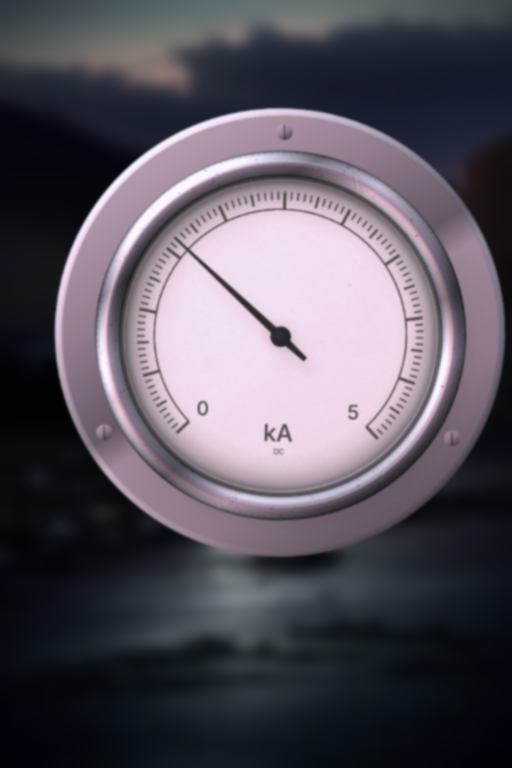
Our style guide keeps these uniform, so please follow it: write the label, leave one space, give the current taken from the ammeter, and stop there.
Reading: 1.6 kA
